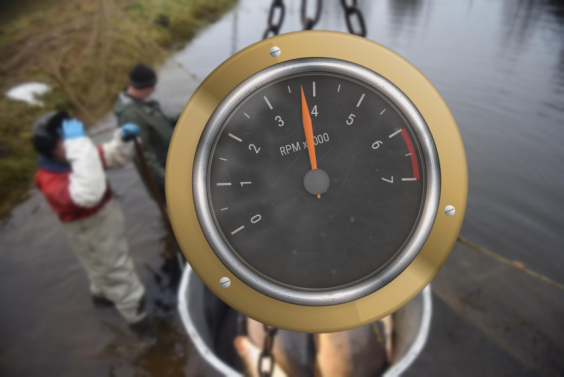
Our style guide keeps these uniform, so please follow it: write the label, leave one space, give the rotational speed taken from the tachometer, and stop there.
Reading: 3750 rpm
